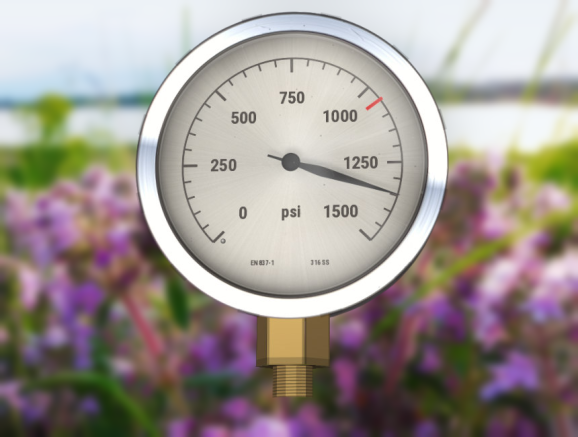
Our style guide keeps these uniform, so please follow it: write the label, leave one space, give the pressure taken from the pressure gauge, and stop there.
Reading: 1350 psi
